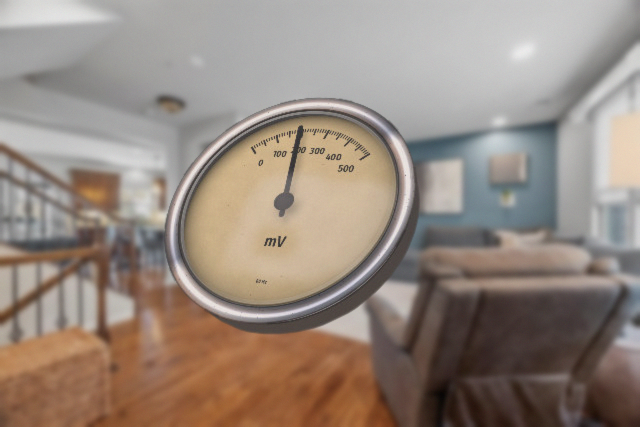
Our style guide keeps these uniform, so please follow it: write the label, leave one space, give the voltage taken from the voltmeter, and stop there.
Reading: 200 mV
